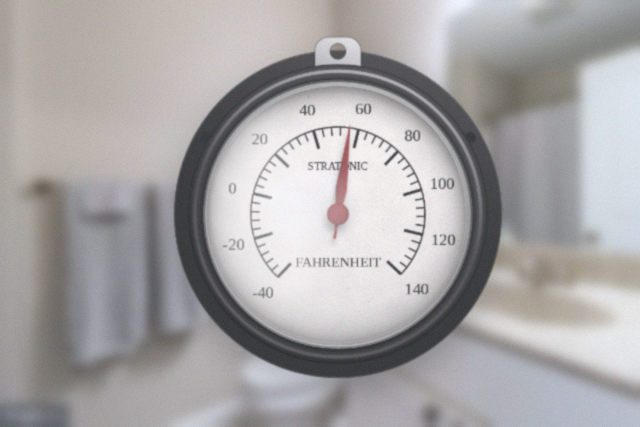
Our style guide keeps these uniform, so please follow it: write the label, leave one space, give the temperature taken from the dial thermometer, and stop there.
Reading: 56 °F
